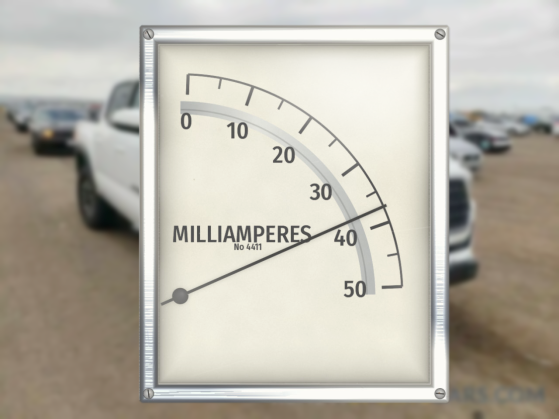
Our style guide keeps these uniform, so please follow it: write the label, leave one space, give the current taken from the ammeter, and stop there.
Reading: 37.5 mA
